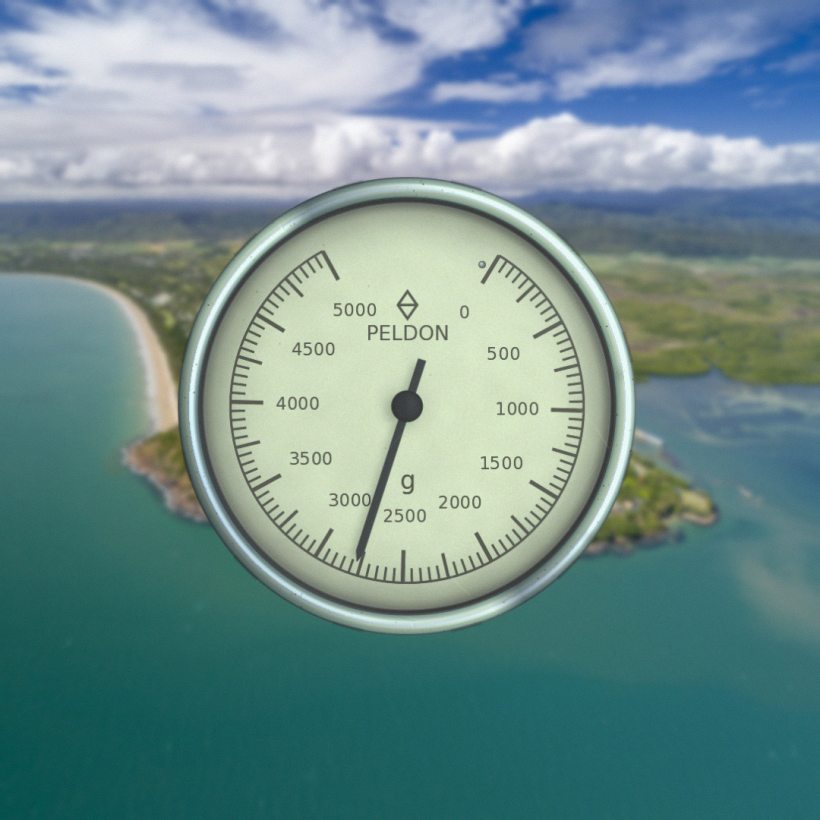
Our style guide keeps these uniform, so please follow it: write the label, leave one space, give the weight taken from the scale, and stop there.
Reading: 2775 g
